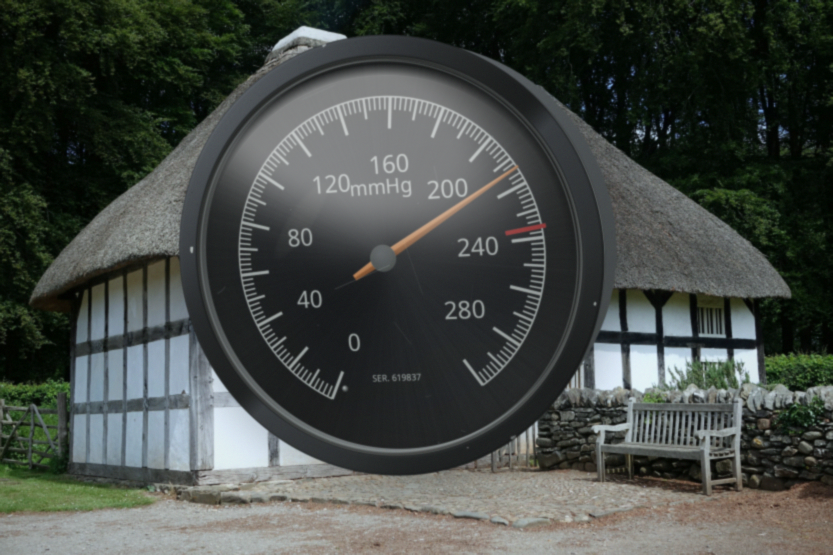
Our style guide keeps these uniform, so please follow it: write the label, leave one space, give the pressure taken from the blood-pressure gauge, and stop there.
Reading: 214 mmHg
